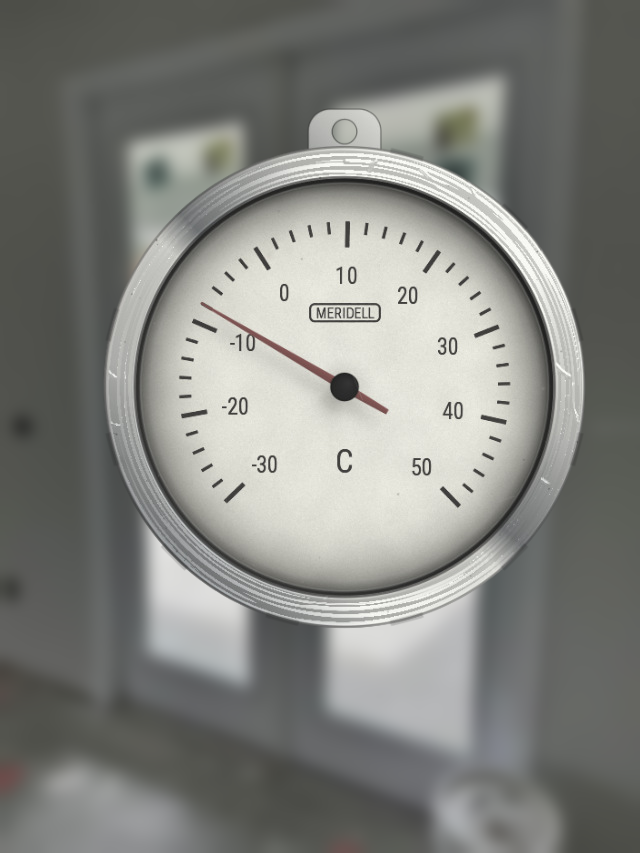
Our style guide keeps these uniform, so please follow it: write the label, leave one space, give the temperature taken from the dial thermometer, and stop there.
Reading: -8 °C
